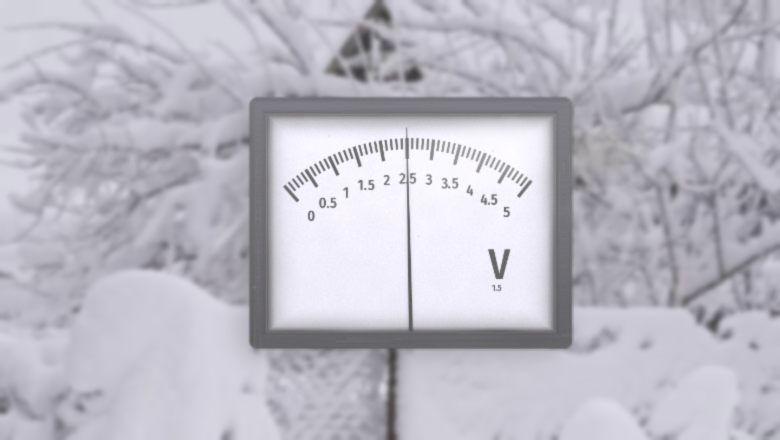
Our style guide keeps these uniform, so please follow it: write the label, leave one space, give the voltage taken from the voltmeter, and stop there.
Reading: 2.5 V
